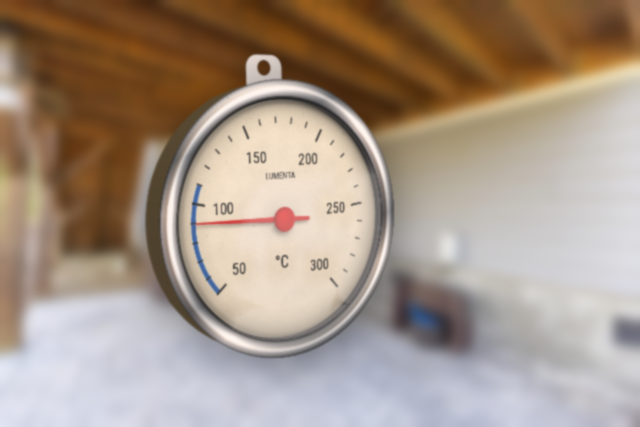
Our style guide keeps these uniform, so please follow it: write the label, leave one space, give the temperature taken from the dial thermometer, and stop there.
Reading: 90 °C
